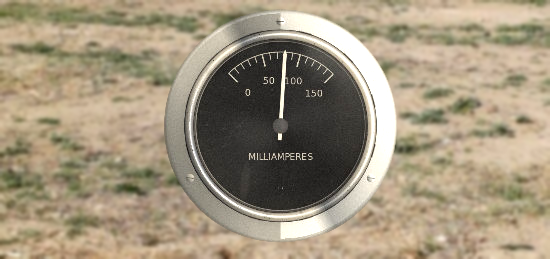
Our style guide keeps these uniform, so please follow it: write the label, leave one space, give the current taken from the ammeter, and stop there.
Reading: 80 mA
